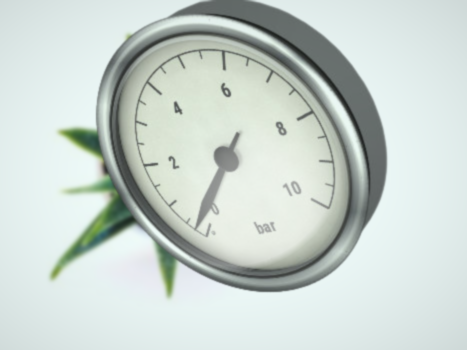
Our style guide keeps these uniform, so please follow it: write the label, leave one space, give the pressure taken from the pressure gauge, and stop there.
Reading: 0.25 bar
